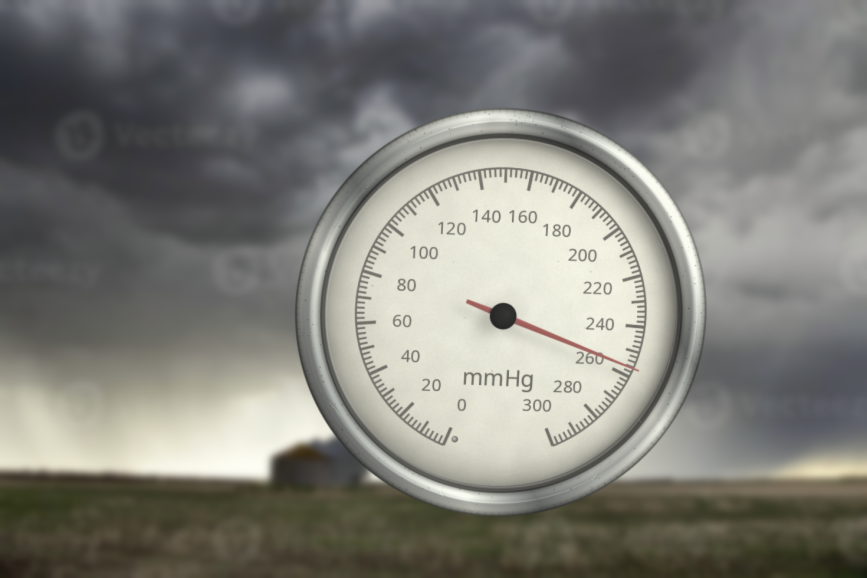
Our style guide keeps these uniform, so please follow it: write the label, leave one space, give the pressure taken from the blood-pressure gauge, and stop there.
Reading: 256 mmHg
